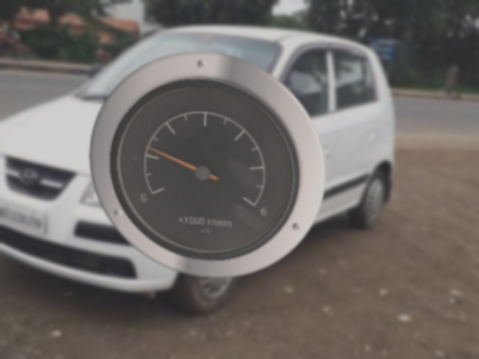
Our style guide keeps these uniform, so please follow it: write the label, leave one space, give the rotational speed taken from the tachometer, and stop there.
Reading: 1250 rpm
